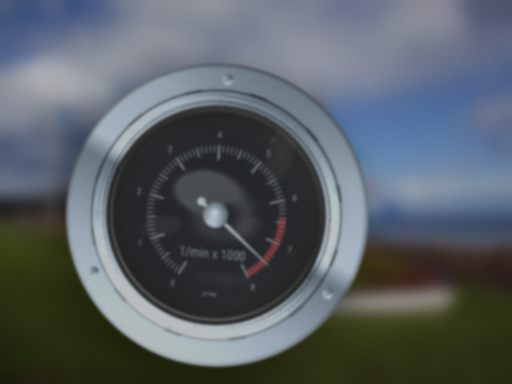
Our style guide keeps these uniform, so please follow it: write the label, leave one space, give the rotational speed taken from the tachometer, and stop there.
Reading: 7500 rpm
